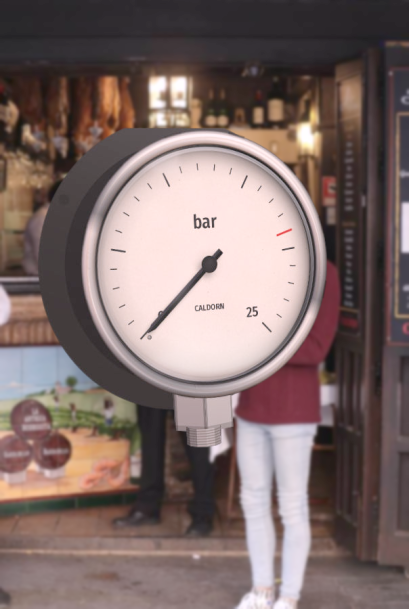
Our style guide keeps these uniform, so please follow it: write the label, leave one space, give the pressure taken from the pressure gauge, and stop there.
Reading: 0 bar
